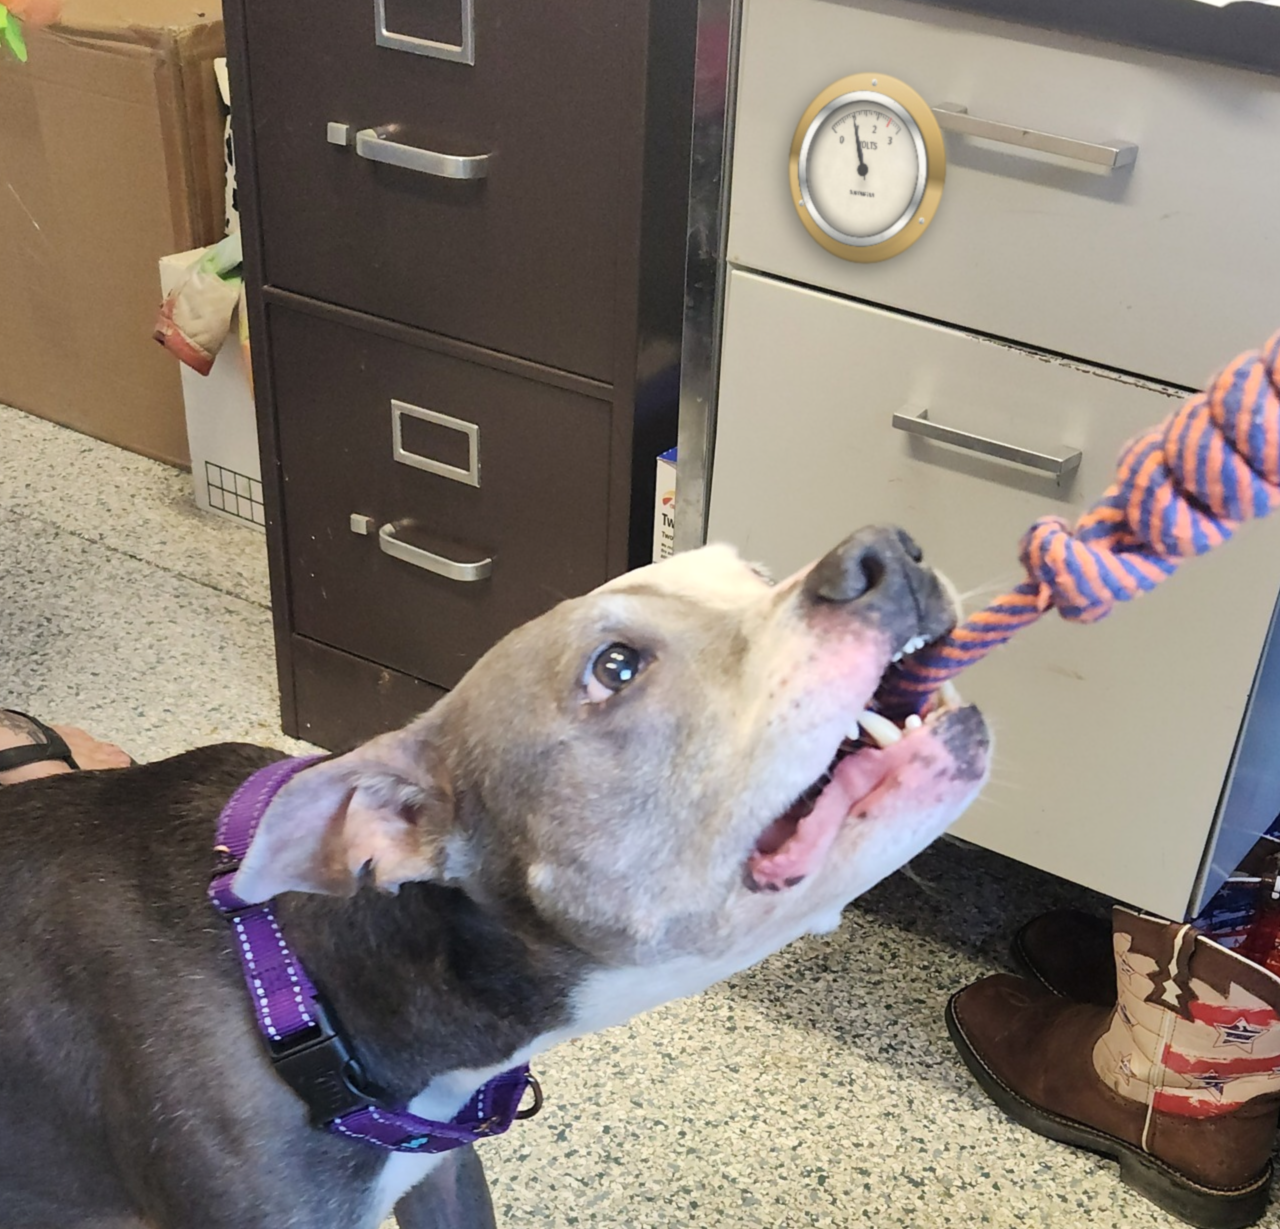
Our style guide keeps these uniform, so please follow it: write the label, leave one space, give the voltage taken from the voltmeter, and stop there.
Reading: 1 V
